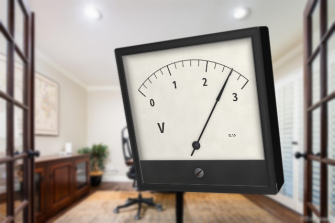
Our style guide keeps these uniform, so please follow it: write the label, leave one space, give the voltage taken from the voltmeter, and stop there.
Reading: 2.6 V
